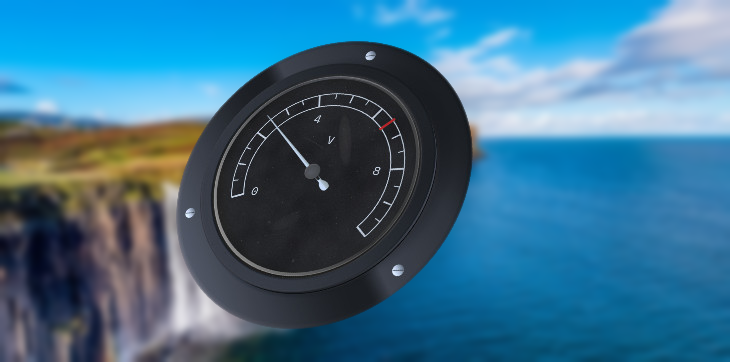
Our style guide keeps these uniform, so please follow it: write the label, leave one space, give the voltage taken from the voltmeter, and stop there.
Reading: 2.5 V
